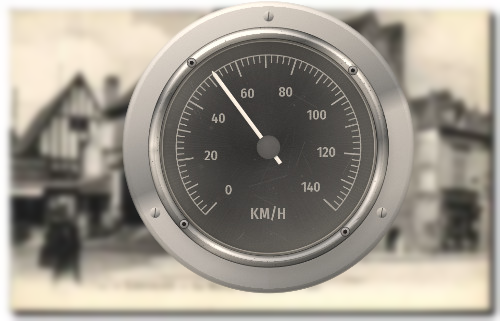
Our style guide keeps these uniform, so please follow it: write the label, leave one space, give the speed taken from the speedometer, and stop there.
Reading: 52 km/h
